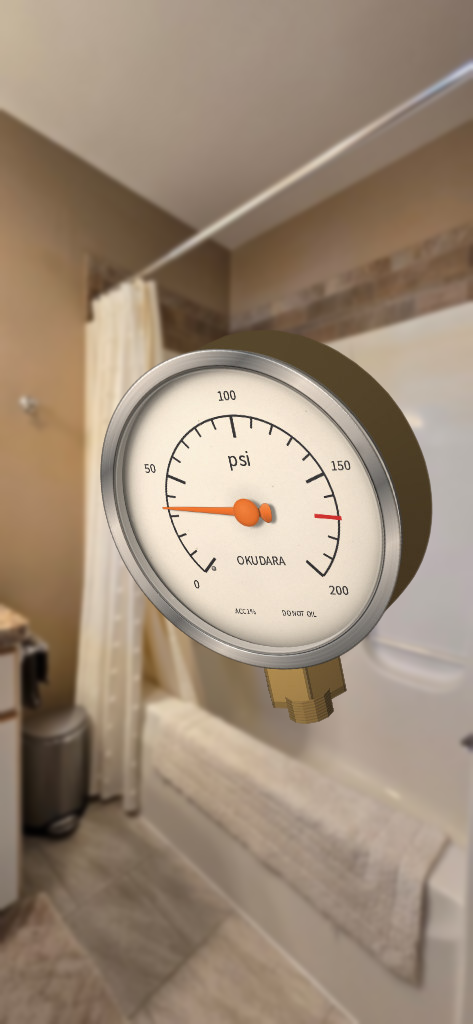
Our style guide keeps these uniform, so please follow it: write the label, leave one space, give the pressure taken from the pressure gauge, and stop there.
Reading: 35 psi
